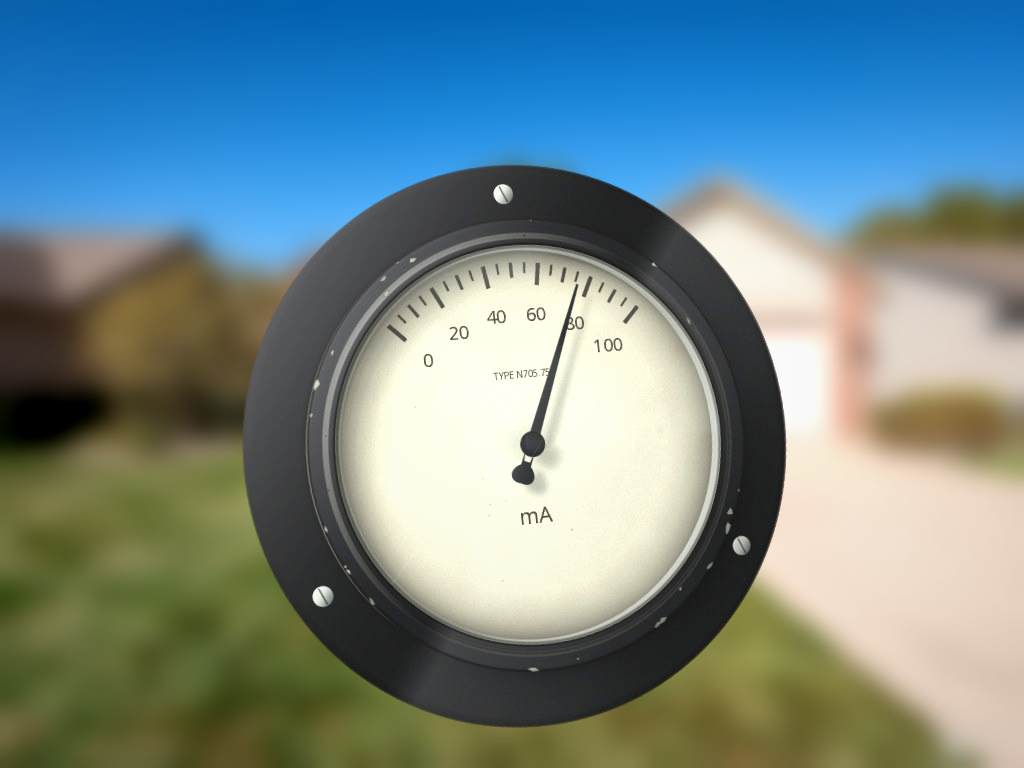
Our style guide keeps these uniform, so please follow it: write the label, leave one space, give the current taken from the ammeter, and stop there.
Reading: 75 mA
